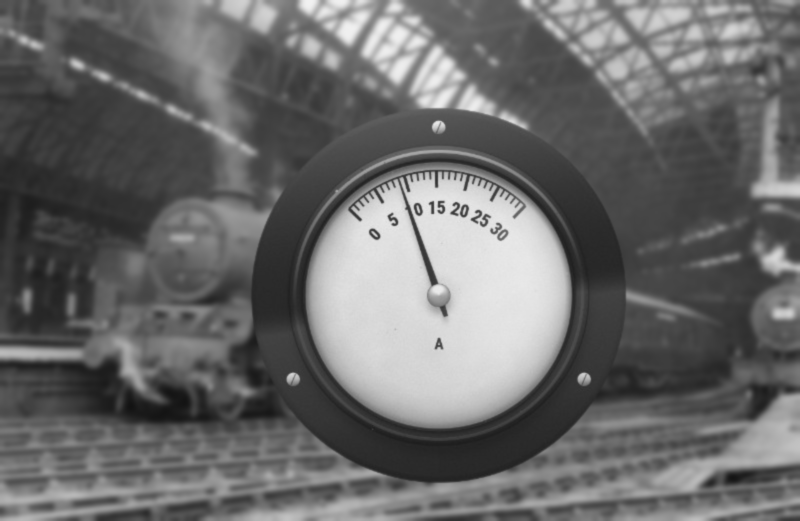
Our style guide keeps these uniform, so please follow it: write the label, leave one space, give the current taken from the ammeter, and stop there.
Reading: 9 A
